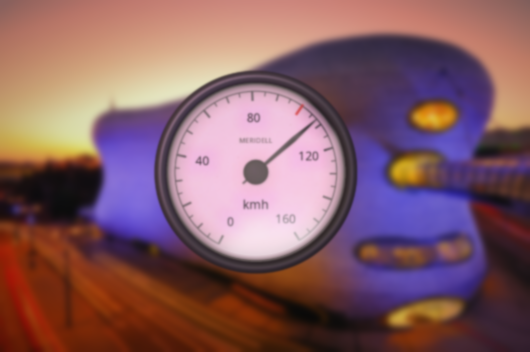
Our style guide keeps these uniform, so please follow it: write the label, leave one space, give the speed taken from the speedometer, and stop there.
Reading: 107.5 km/h
